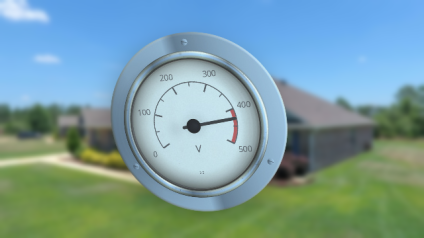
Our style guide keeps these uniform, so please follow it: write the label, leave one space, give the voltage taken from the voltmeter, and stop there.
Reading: 425 V
